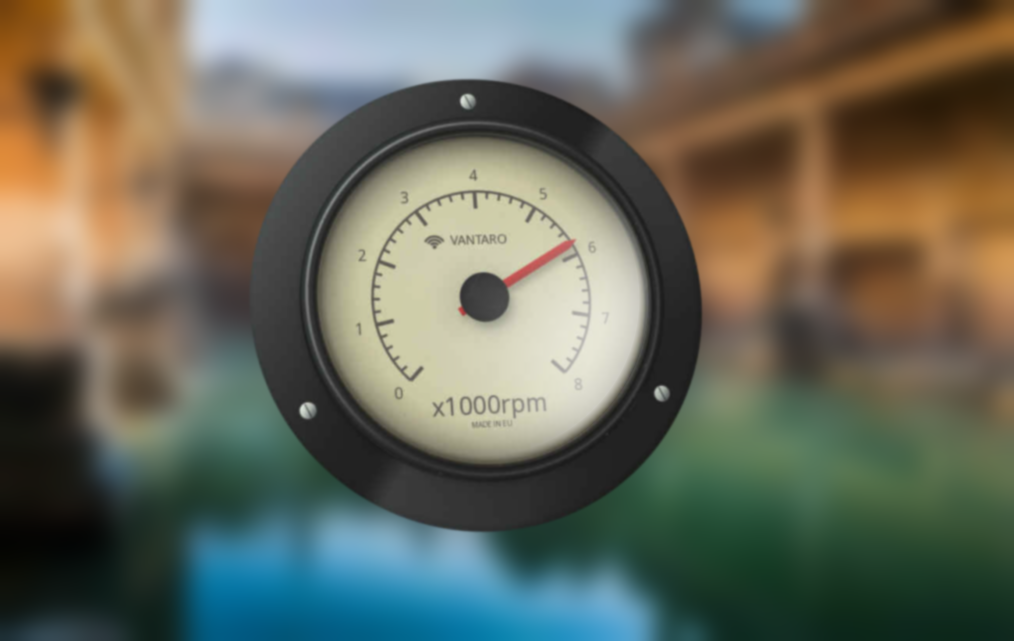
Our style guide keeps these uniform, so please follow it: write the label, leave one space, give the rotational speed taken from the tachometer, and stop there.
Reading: 5800 rpm
